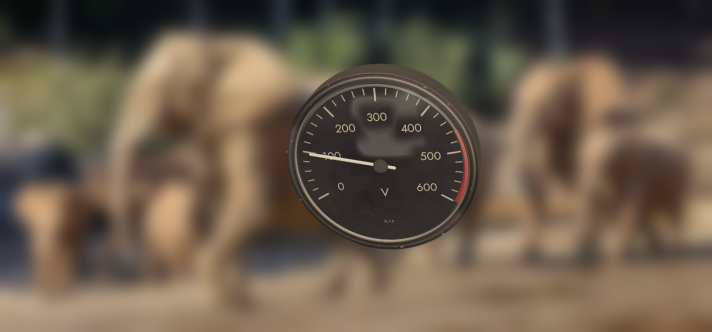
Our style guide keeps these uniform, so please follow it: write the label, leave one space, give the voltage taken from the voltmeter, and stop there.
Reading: 100 V
